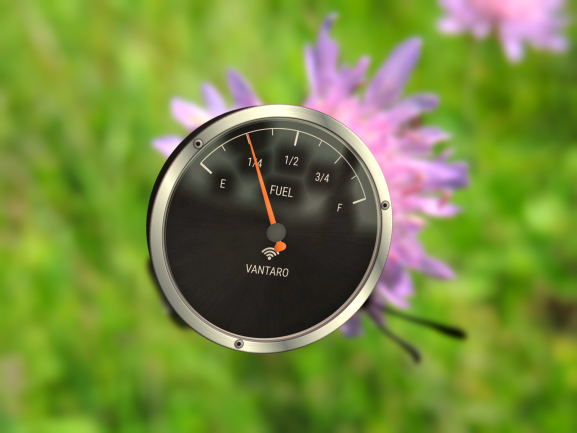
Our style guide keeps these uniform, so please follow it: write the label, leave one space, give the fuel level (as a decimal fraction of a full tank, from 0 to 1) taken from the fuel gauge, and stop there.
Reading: 0.25
